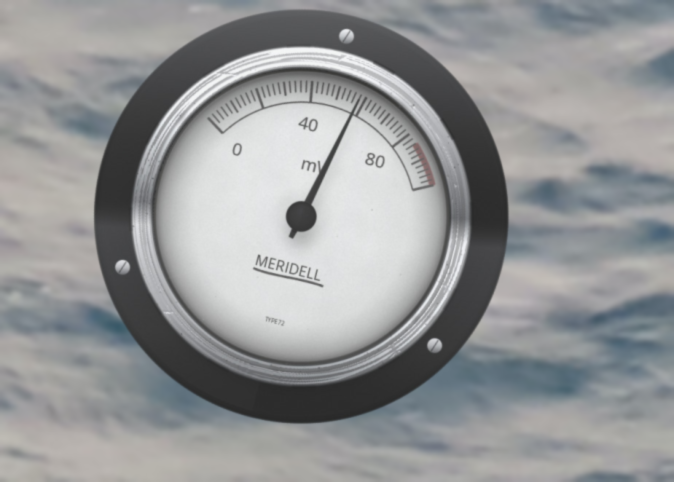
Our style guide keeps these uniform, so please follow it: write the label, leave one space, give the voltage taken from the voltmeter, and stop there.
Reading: 58 mV
